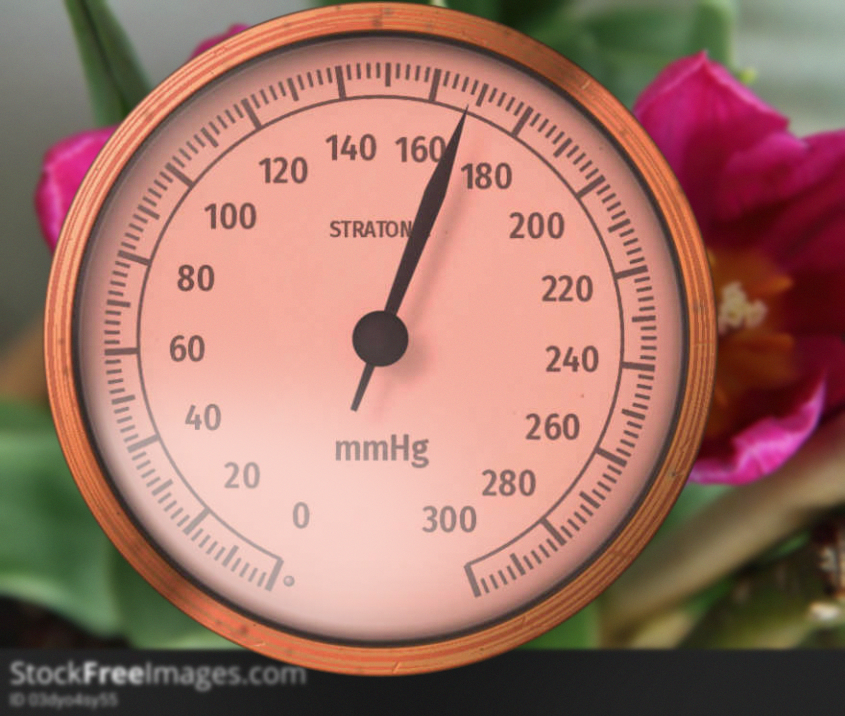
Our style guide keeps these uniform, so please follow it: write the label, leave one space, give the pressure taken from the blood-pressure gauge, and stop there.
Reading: 168 mmHg
